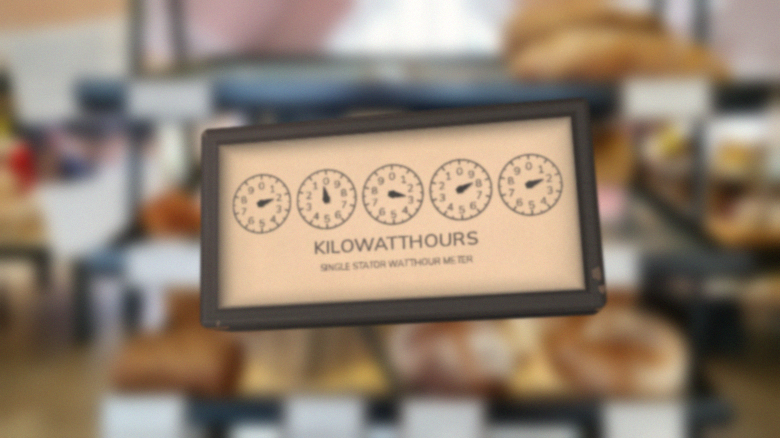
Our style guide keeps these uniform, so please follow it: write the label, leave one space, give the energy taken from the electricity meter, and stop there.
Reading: 20282 kWh
